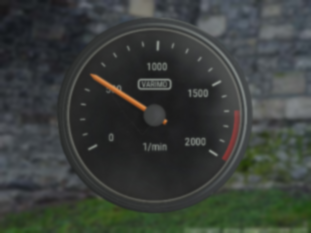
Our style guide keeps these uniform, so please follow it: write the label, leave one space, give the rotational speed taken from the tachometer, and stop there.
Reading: 500 rpm
